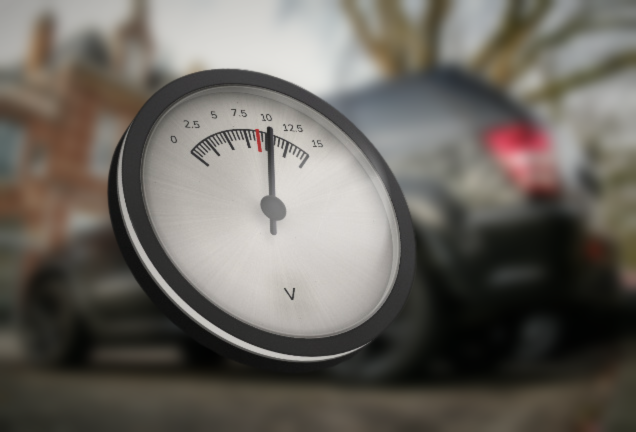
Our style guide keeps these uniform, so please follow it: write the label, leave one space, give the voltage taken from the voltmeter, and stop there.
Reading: 10 V
